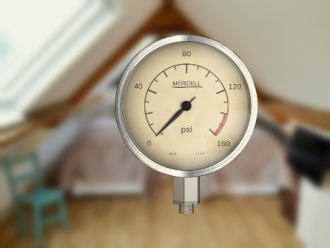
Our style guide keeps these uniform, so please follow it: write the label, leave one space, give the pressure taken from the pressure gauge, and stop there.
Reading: 0 psi
